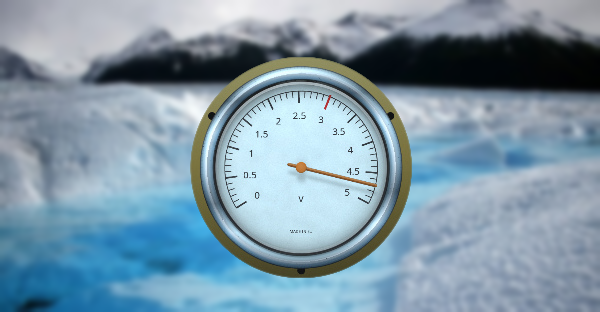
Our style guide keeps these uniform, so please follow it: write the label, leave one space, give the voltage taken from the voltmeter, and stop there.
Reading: 4.7 V
